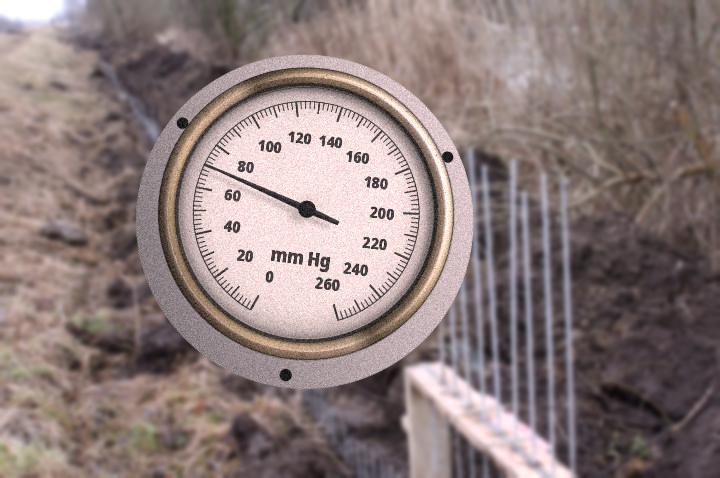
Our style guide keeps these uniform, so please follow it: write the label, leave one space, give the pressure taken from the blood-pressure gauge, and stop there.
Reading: 70 mmHg
